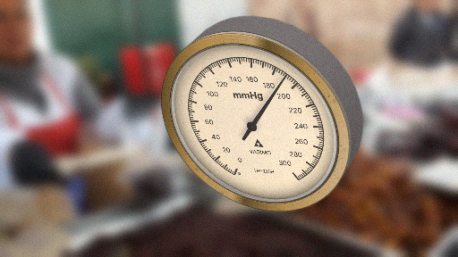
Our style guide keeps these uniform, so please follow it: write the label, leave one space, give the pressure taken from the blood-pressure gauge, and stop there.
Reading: 190 mmHg
